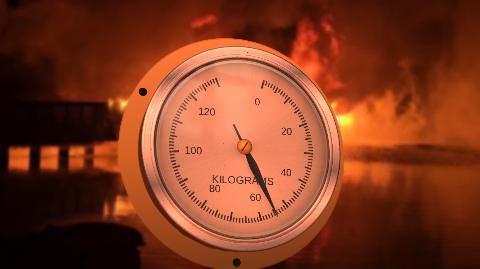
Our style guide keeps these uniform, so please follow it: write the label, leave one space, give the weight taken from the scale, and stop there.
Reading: 55 kg
